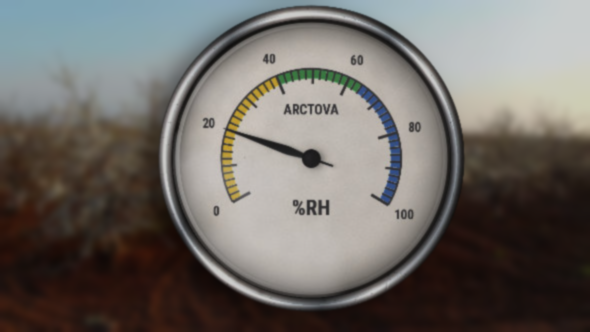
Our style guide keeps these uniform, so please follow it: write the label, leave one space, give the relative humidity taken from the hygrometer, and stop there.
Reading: 20 %
